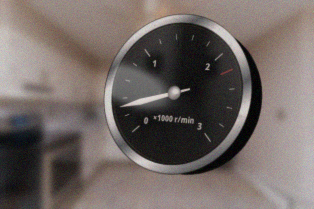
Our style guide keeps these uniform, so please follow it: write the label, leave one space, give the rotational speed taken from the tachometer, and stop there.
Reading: 300 rpm
